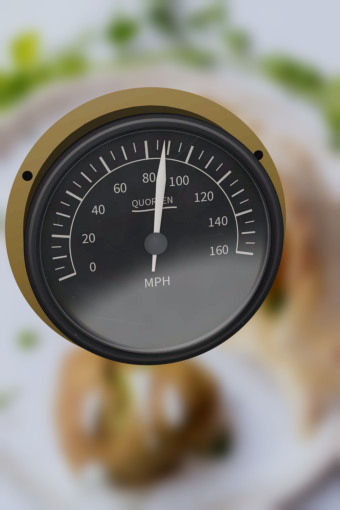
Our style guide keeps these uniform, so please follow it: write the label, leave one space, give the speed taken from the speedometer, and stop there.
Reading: 87.5 mph
